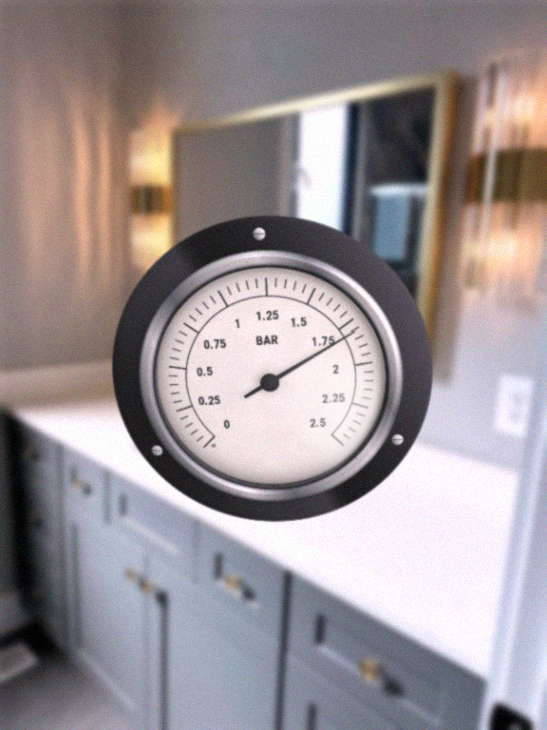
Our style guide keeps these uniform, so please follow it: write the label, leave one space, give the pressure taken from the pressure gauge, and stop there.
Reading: 1.8 bar
